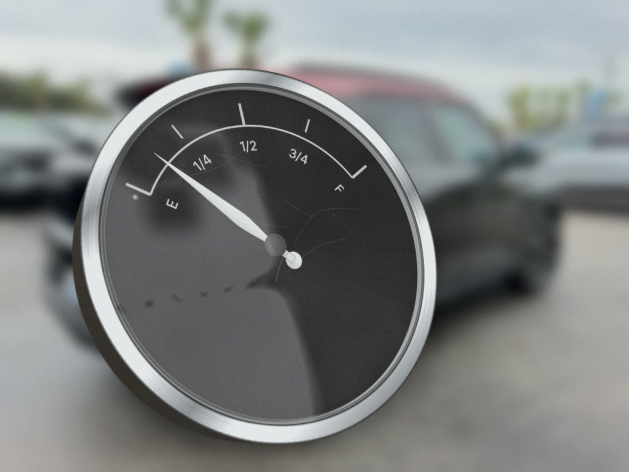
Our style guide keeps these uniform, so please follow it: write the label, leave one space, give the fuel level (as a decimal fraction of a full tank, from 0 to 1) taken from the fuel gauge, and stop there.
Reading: 0.125
